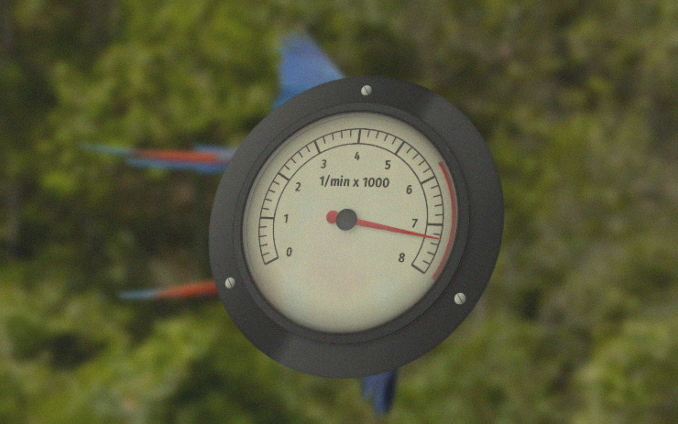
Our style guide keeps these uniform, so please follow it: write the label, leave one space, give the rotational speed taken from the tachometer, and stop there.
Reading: 7300 rpm
